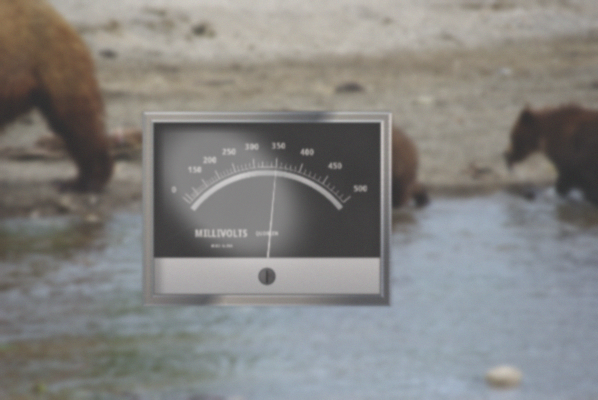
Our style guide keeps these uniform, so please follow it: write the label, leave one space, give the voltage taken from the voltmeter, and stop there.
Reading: 350 mV
